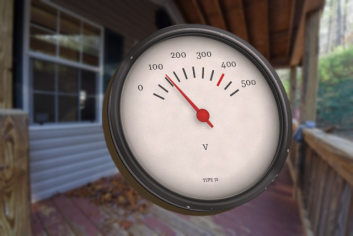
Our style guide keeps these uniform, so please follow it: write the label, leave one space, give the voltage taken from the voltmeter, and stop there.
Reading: 100 V
